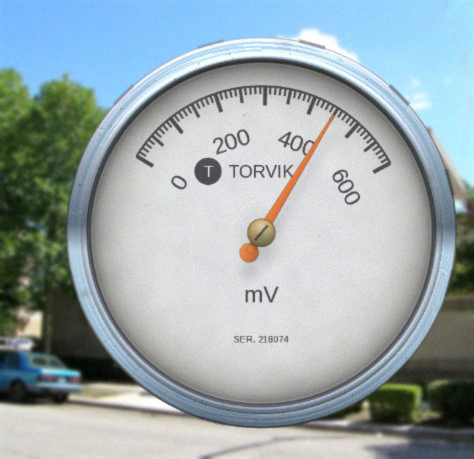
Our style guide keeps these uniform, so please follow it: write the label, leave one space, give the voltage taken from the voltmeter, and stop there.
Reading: 450 mV
